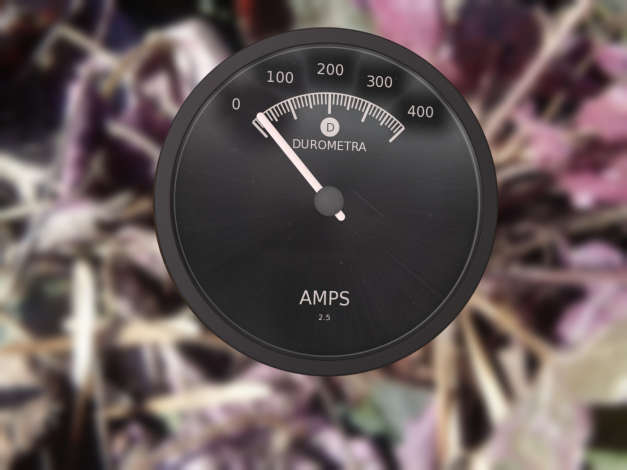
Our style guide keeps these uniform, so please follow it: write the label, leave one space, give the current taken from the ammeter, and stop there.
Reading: 20 A
